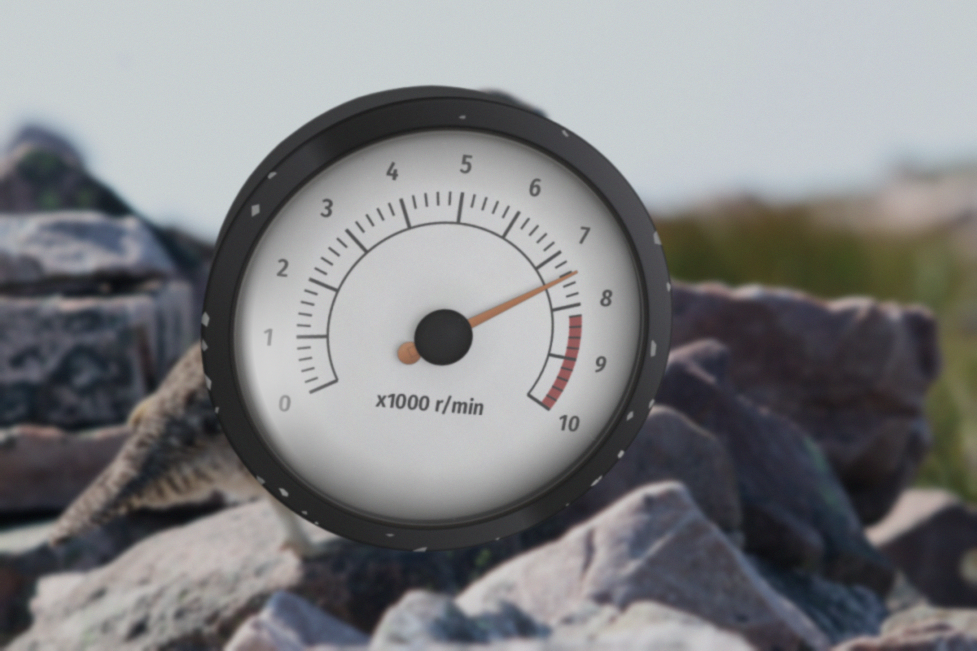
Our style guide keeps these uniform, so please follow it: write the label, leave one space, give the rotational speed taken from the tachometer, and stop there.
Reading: 7400 rpm
